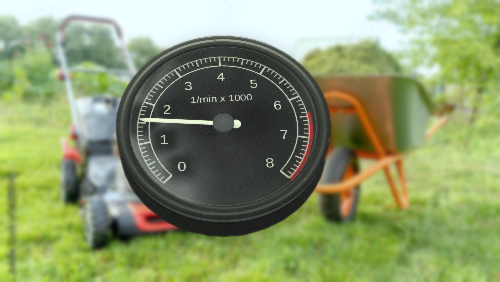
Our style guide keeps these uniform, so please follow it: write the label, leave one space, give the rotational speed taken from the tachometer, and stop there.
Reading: 1500 rpm
